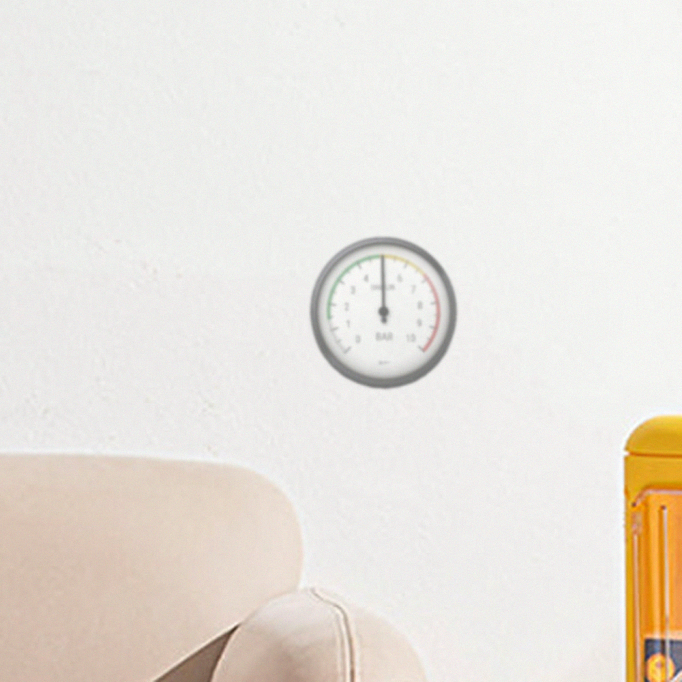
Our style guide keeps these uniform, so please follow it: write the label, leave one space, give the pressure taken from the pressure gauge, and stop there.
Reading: 5 bar
